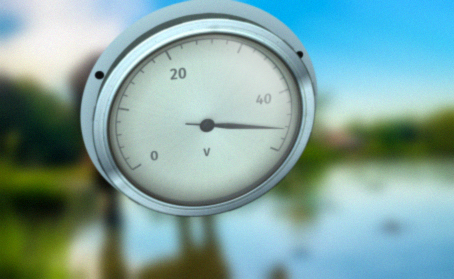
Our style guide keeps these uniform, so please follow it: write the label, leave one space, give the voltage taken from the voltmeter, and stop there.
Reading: 46 V
